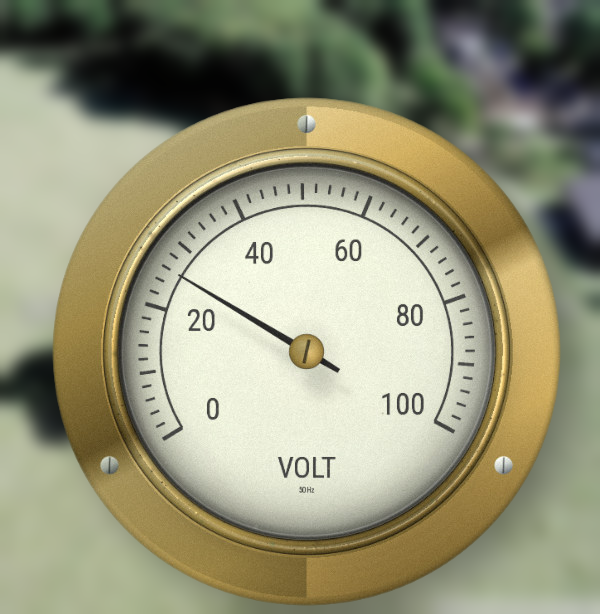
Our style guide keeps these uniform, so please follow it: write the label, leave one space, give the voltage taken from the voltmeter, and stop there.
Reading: 26 V
